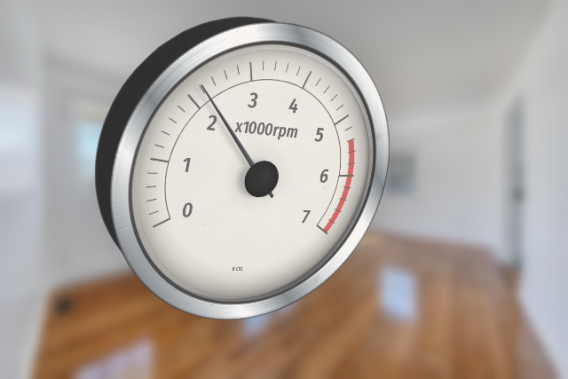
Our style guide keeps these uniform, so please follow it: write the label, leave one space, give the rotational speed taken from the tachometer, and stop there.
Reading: 2200 rpm
